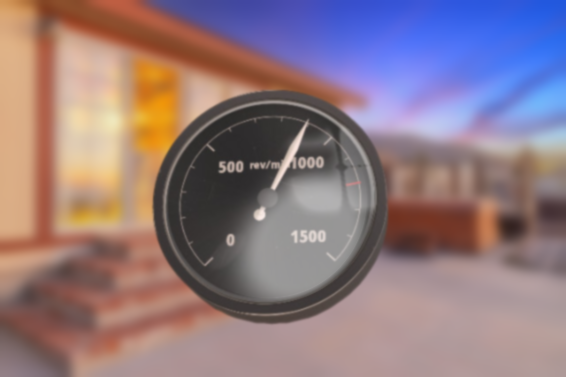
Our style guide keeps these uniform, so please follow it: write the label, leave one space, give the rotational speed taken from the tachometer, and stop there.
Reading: 900 rpm
